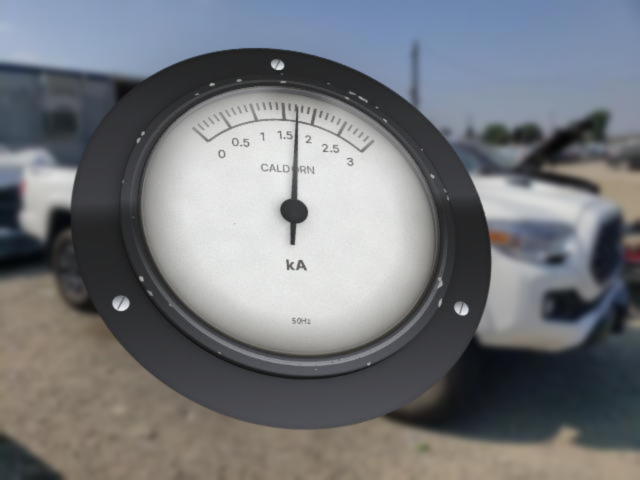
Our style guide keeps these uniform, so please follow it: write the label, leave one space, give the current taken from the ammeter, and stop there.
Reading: 1.7 kA
